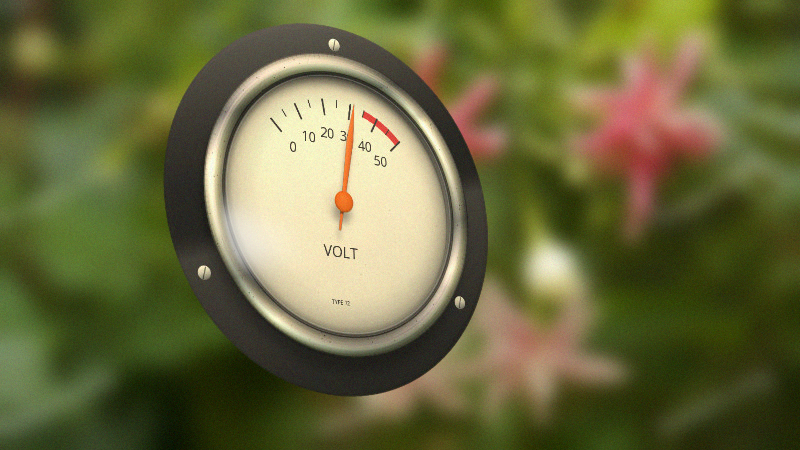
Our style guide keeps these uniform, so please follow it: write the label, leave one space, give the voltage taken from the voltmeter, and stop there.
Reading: 30 V
